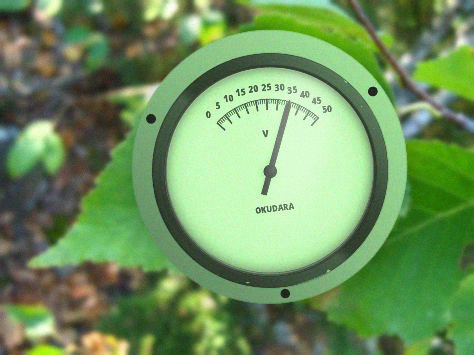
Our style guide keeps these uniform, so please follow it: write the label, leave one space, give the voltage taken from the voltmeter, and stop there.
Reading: 35 V
